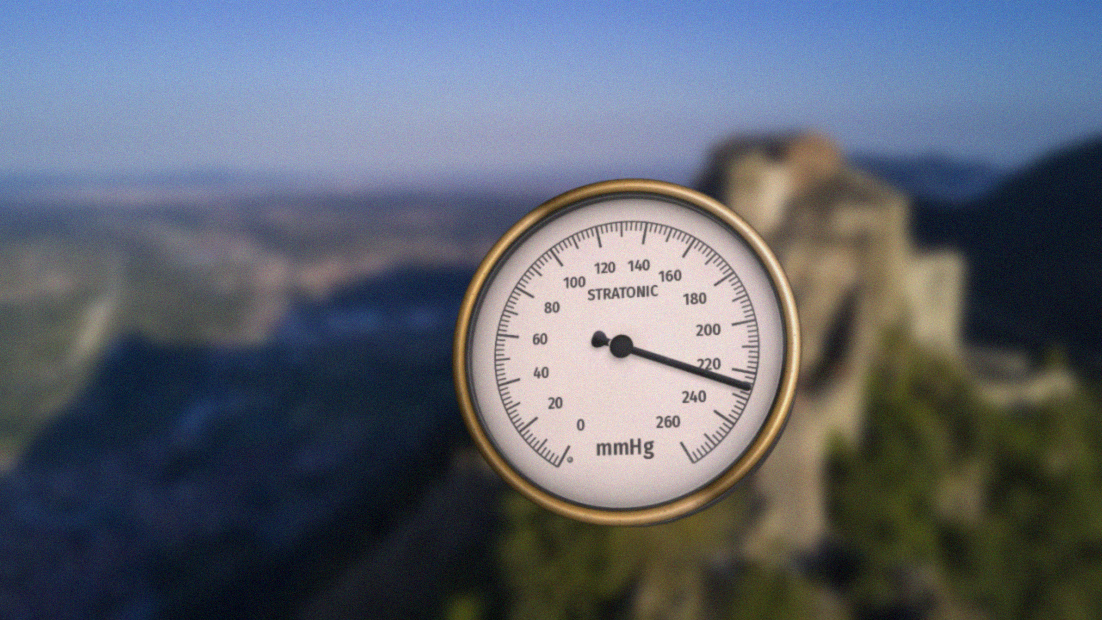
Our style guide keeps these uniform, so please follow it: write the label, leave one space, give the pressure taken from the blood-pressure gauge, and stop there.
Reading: 226 mmHg
